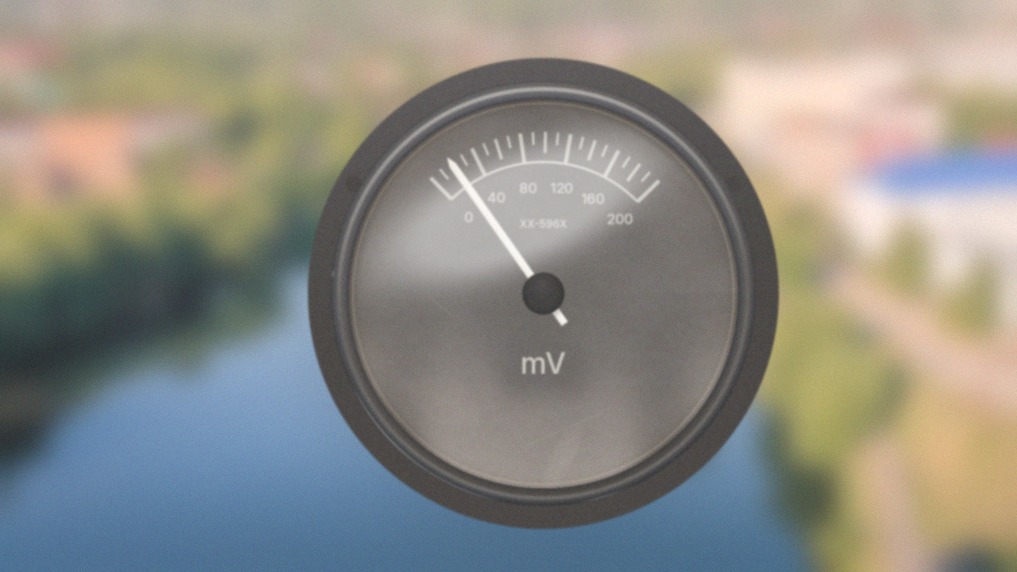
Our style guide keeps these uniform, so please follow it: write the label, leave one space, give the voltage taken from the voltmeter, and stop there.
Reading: 20 mV
